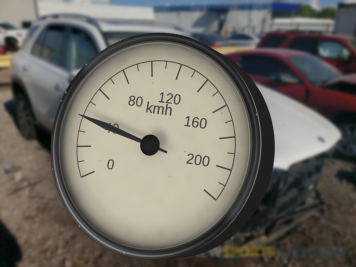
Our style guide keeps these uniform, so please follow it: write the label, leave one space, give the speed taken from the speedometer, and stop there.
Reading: 40 km/h
